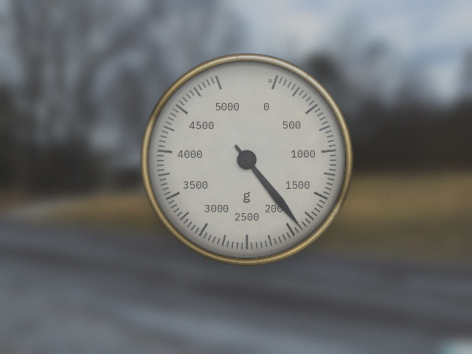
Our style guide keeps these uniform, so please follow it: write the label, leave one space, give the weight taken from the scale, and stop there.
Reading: 1900 g
